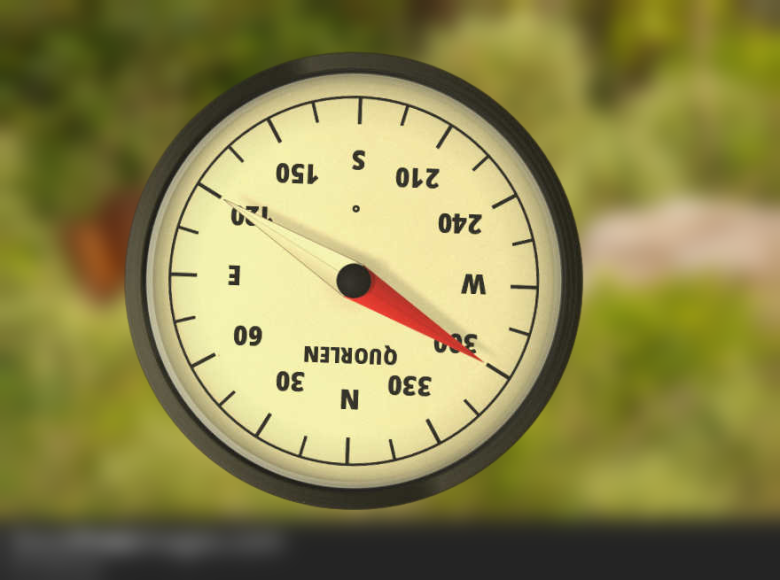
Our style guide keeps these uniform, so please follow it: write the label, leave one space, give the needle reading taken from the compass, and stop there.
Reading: 300 °
